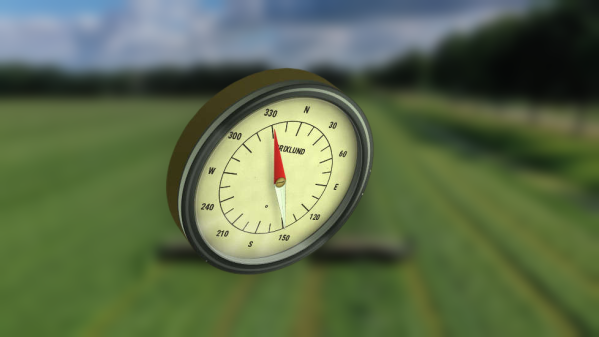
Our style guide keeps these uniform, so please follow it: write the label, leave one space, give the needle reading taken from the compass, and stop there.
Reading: 330 °
